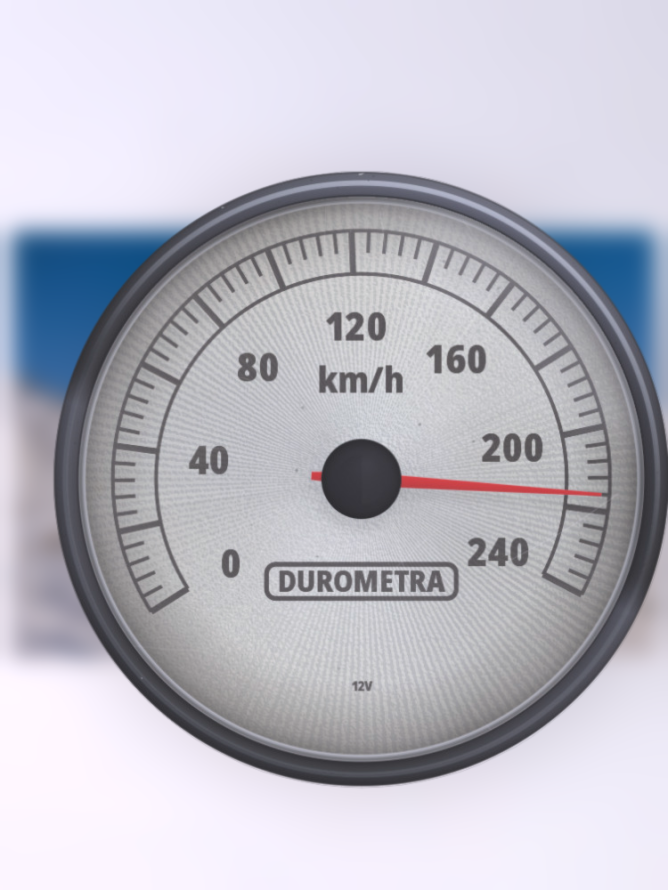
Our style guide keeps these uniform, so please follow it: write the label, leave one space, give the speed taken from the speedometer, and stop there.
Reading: 216 km/h
